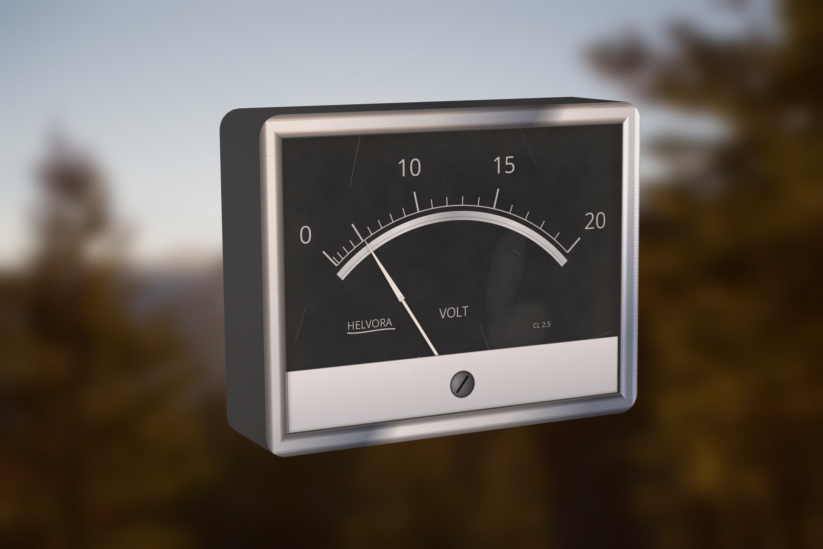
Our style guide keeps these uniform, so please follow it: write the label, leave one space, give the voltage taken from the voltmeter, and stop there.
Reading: 5 V
